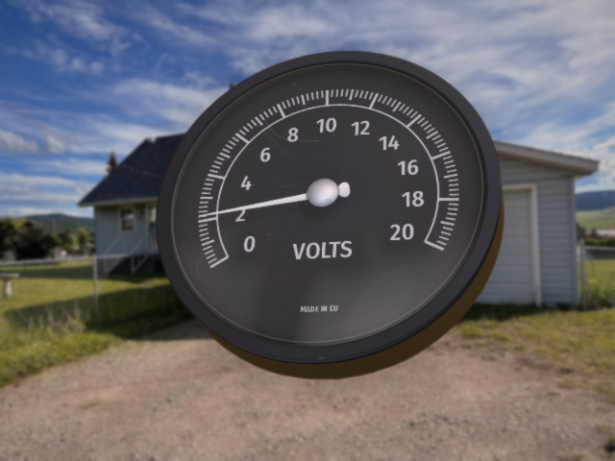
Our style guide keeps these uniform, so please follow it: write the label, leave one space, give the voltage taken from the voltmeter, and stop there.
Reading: 2 V
